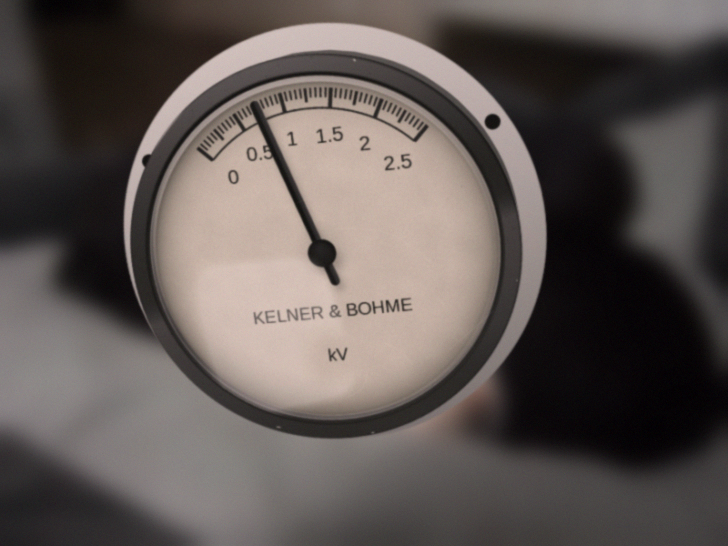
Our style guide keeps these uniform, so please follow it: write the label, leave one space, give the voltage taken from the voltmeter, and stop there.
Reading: 0.75 kV
